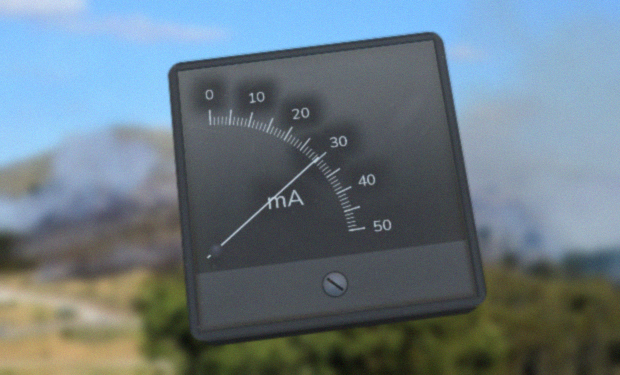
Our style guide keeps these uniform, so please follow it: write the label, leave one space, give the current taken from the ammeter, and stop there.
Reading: 30 mA
